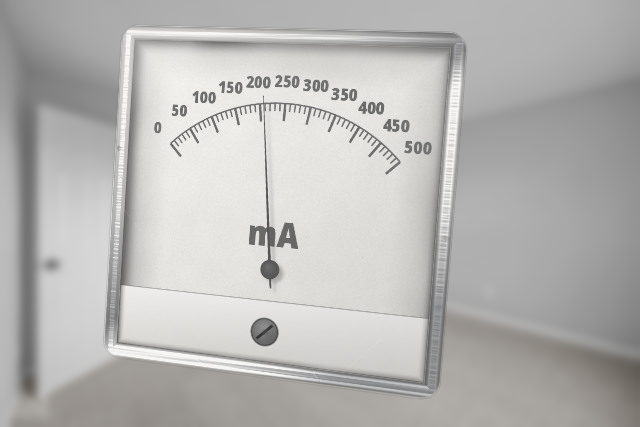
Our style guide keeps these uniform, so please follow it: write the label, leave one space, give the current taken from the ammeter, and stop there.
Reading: 210 mA
